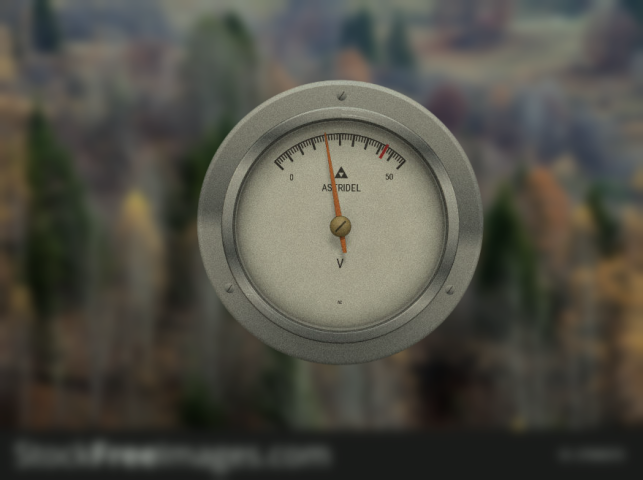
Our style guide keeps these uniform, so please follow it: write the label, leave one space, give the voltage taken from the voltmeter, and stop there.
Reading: 20 V
